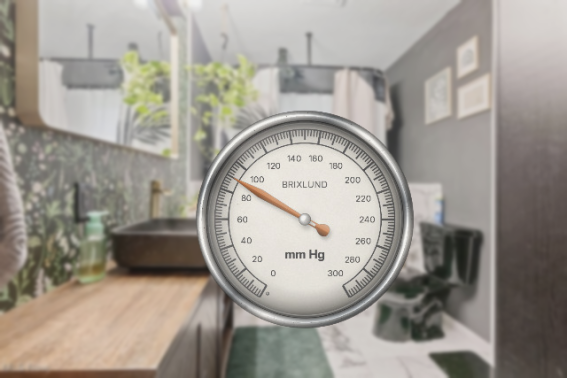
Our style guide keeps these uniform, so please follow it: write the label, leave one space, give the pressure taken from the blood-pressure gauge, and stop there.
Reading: 90 mmHg
